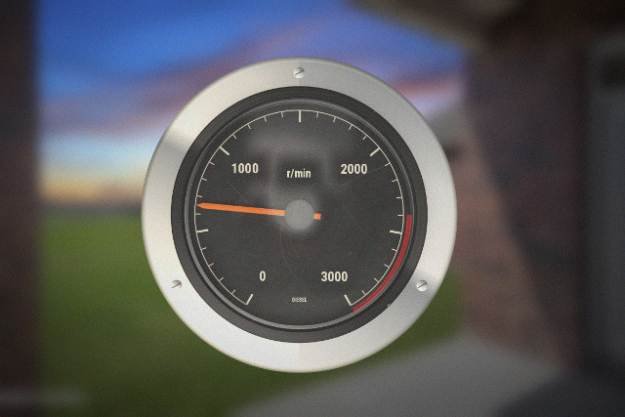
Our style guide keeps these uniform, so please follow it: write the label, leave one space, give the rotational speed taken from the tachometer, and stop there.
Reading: 650 rpm
